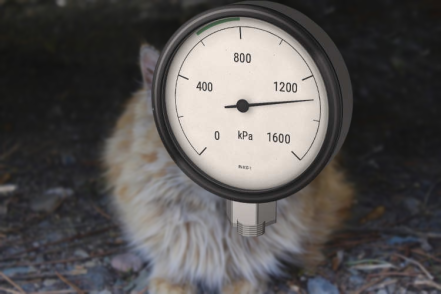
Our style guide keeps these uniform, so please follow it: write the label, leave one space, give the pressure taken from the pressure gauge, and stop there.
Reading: 1300 kPa
